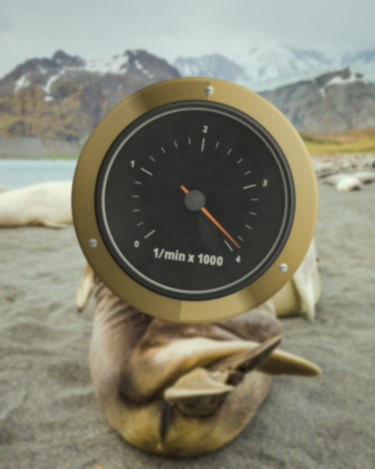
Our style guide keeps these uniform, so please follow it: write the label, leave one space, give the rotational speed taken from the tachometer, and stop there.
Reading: 3900 rpm
